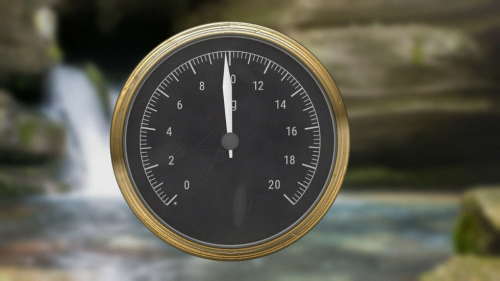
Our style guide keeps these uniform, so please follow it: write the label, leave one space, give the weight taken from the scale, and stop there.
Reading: 9.8 kg
